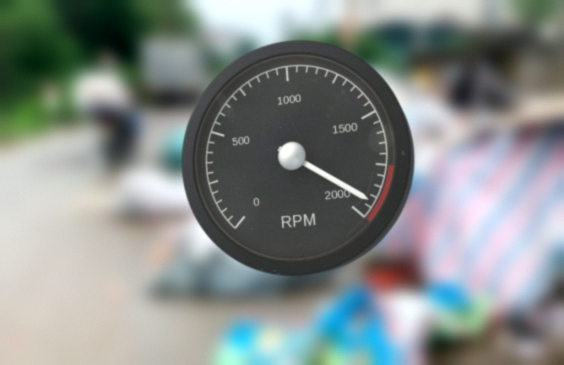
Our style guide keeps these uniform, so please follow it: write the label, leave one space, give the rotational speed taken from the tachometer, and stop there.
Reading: 1925 rpm
